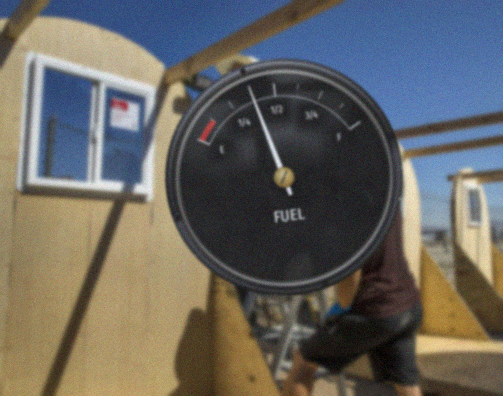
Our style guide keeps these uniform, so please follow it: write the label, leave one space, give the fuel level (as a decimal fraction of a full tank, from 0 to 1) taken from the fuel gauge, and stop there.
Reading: 0.375
